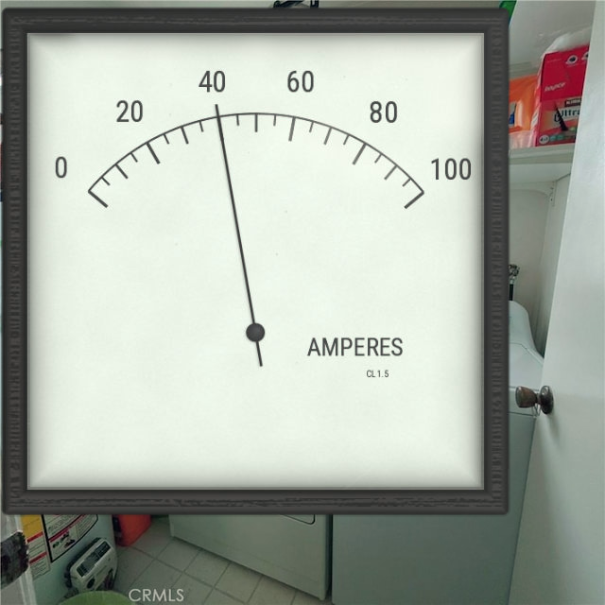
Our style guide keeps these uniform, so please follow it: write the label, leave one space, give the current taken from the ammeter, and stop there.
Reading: 40 A
